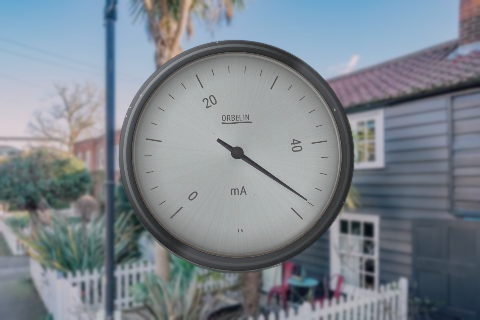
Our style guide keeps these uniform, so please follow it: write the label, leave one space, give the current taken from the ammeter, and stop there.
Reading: 48 mA
